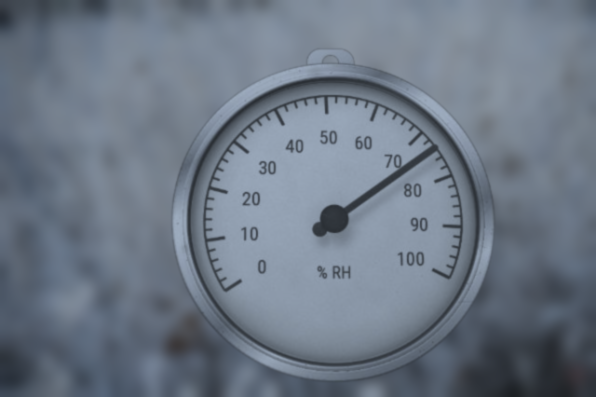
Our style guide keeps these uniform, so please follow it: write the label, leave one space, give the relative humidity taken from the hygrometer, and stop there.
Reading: 74 %
